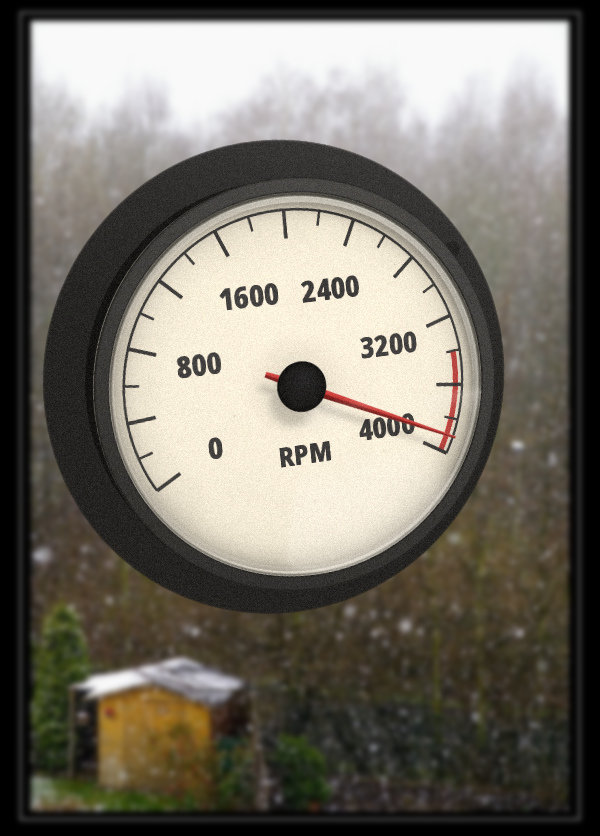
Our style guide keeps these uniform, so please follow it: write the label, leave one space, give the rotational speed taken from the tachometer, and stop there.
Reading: 3900 rpm
